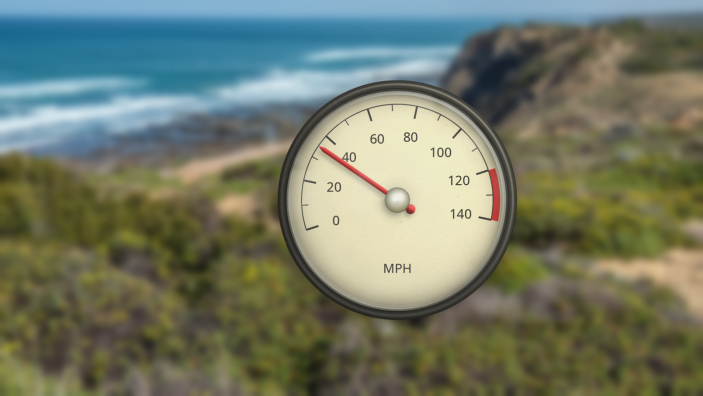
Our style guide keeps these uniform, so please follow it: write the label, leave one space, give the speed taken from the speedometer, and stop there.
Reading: 35 mph
